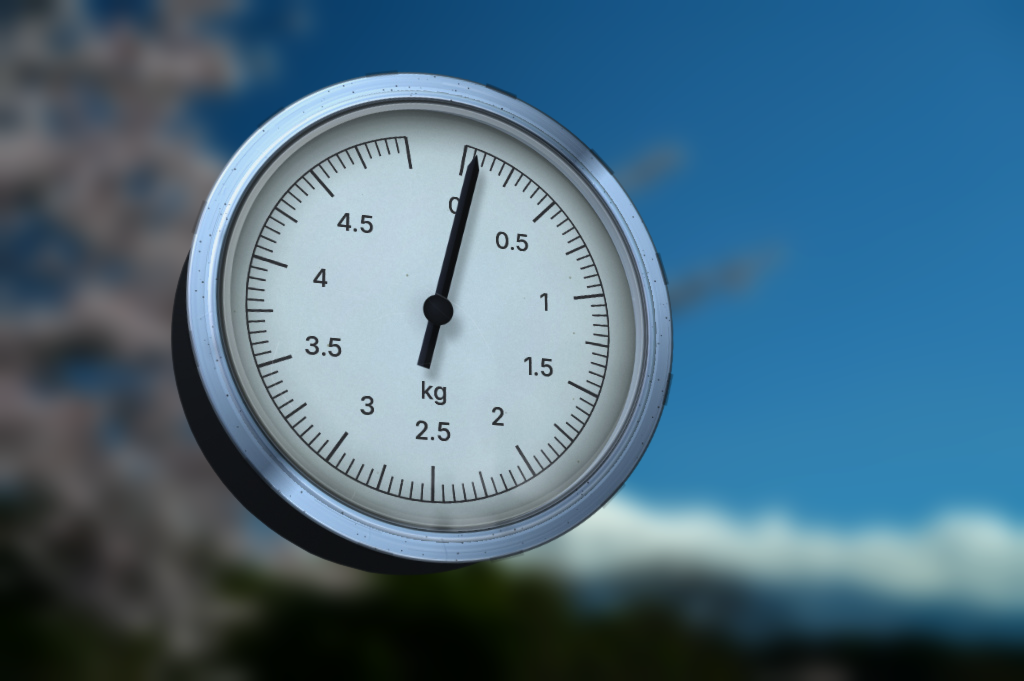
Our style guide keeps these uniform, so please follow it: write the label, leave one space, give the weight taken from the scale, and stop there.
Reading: 0.05 kg
